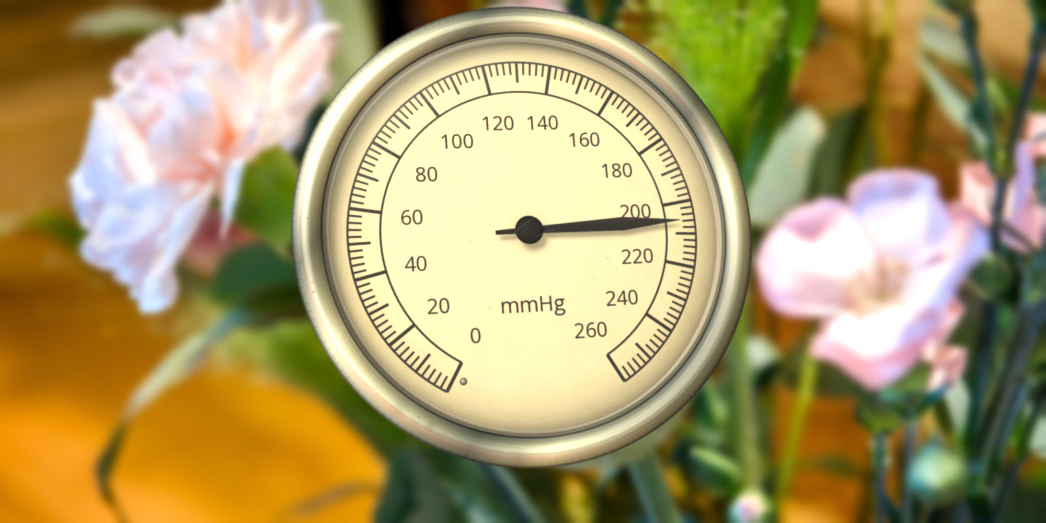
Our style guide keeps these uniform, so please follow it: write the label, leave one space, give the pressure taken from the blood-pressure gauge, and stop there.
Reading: 206 mmHg
